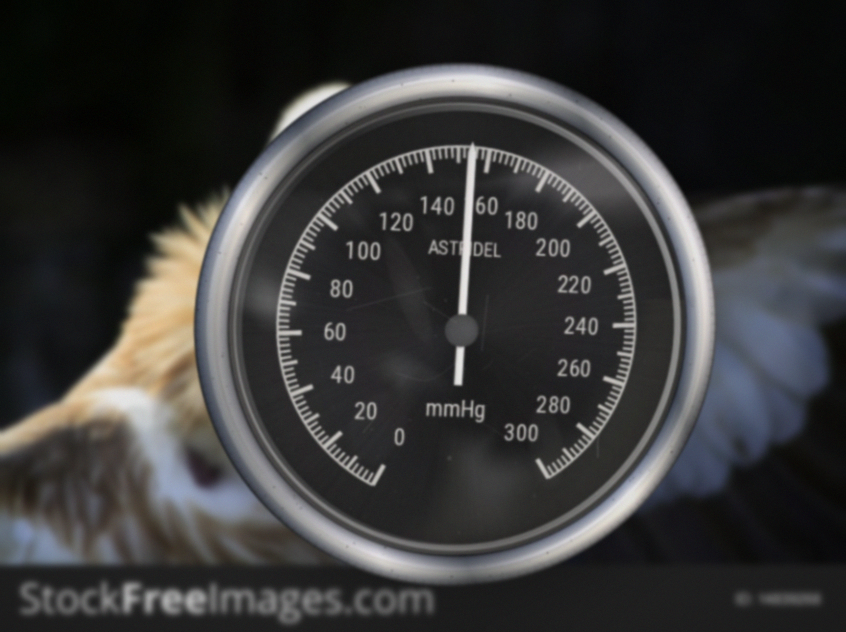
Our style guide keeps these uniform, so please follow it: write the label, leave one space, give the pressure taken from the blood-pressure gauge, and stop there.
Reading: 154 mmHg
